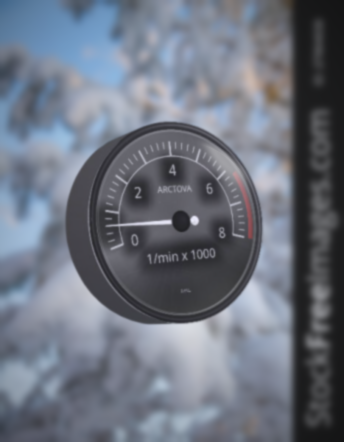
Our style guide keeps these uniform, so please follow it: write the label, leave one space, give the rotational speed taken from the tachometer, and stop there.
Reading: 600 rpm
